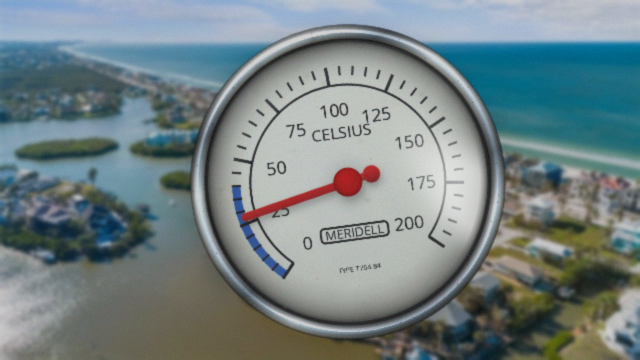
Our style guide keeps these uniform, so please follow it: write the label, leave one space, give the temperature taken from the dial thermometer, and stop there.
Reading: 27.5 °C
